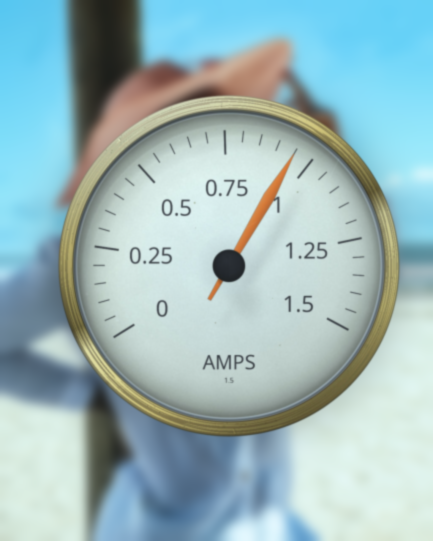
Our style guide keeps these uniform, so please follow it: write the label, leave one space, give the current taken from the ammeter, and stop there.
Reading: 0.95 A
